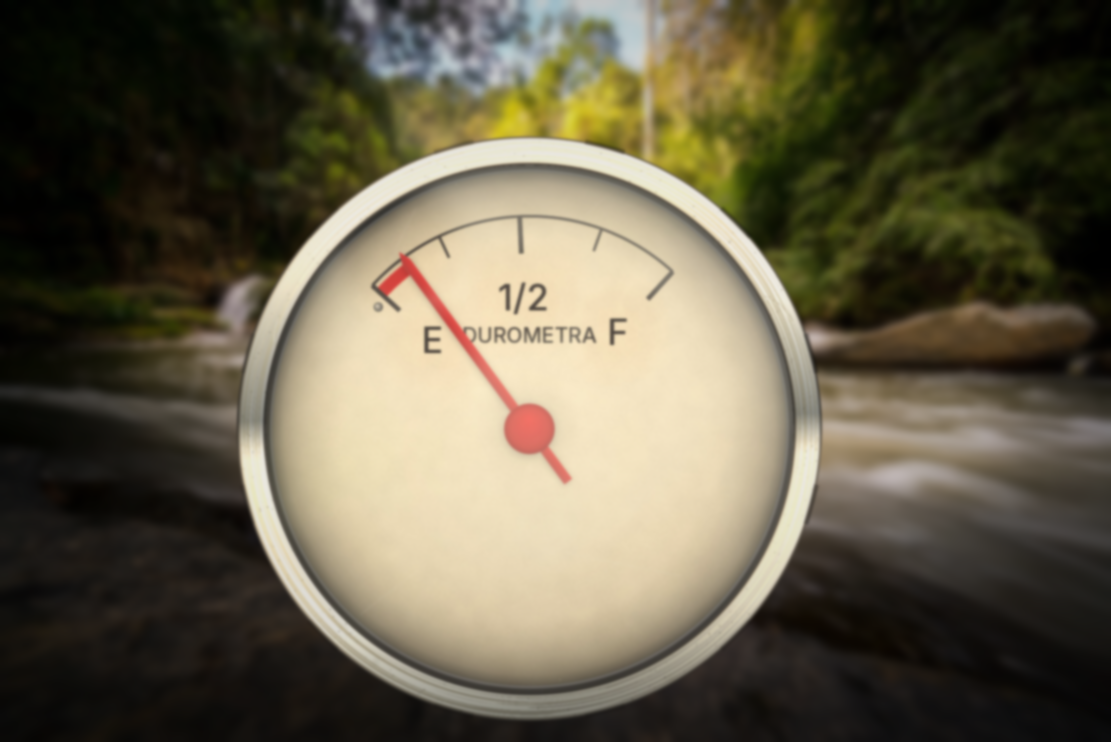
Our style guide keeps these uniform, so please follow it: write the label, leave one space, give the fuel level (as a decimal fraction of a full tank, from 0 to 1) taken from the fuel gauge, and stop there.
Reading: 0.125
